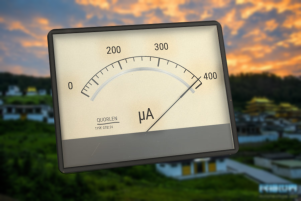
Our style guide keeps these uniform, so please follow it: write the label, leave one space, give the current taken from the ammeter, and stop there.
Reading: 390 µA
